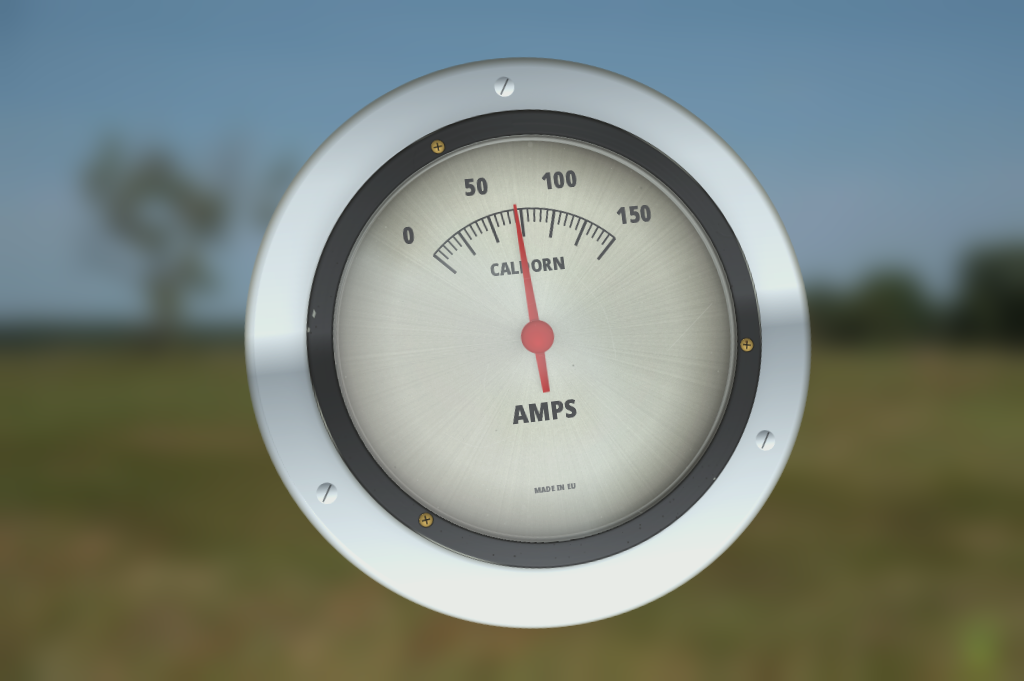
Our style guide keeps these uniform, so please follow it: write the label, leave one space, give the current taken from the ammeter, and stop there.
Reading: 70 A
